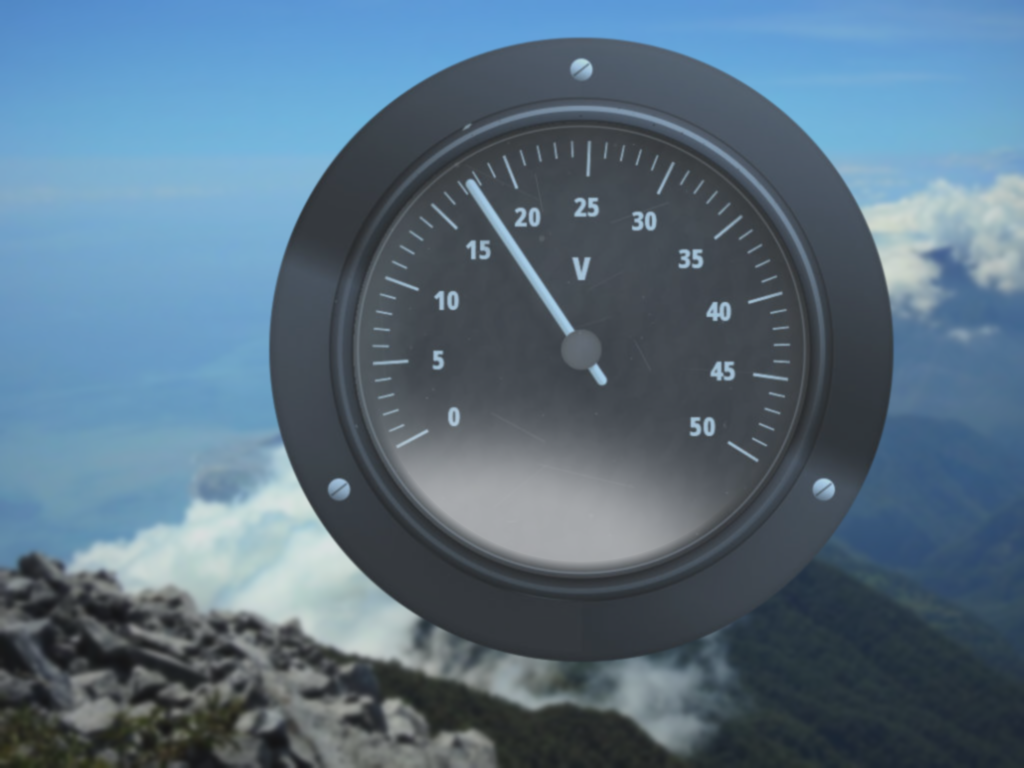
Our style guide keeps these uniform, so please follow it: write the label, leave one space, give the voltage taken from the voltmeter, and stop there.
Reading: 17.5 V
